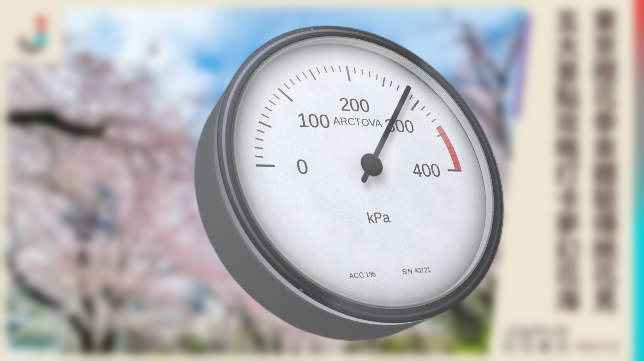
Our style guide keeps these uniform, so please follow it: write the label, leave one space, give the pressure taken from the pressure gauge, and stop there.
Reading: 280 kPa
